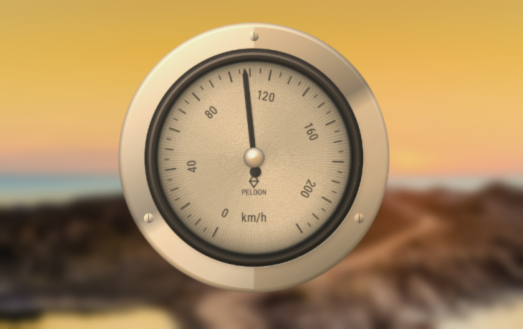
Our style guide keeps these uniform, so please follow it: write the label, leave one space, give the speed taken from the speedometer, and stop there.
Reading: 107.5 km/h
